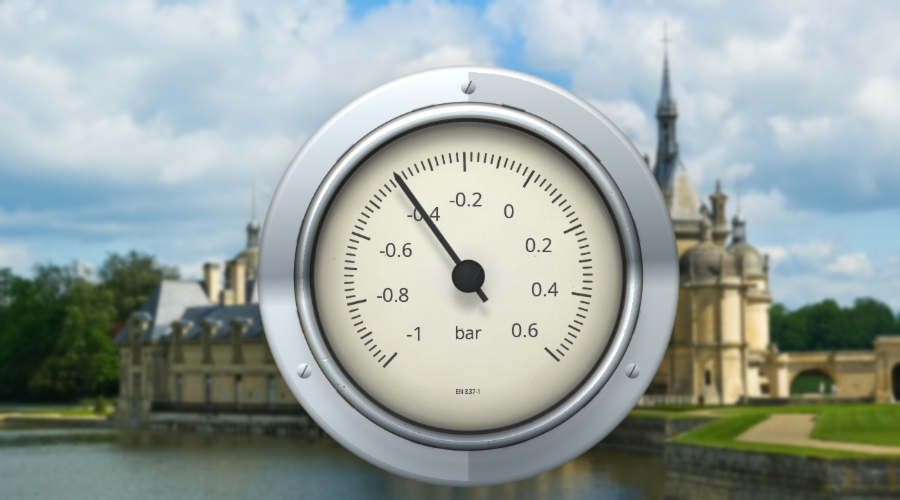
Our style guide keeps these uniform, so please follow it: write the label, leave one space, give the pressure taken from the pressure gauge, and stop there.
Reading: -0.4 bar
